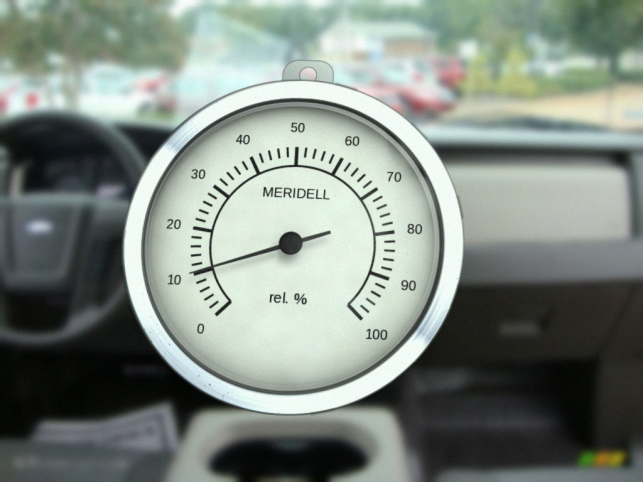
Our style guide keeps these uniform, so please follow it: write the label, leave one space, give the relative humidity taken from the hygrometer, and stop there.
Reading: 10 %
